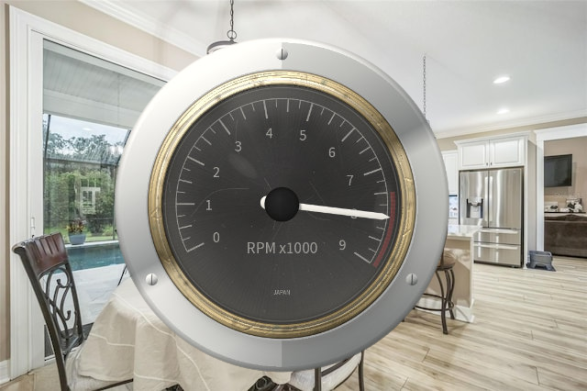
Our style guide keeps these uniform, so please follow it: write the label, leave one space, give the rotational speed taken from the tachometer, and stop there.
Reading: 8000 rpm
